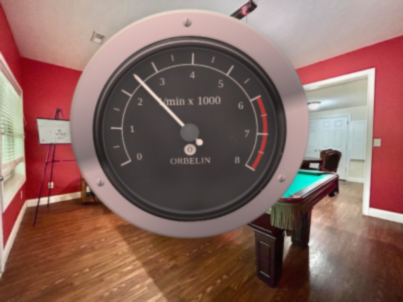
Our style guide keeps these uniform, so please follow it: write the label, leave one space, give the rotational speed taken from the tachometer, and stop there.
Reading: 2500 rpm
